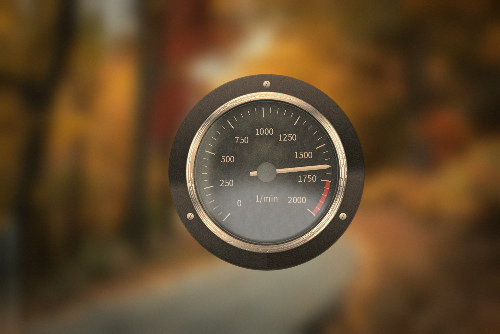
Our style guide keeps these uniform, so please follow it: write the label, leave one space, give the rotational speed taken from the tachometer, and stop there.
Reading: 1650 rpm
